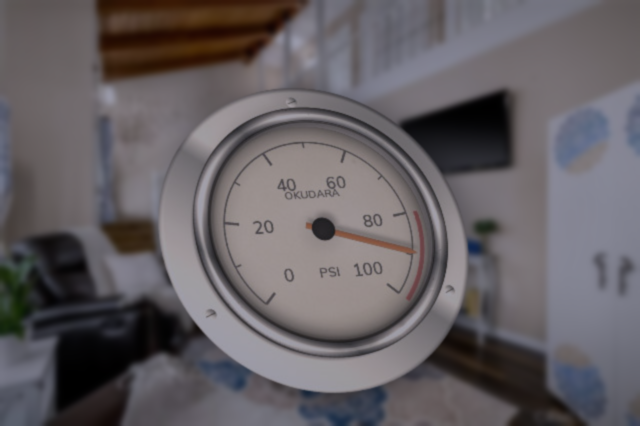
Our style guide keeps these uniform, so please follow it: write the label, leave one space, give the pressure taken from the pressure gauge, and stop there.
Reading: 90 psi
